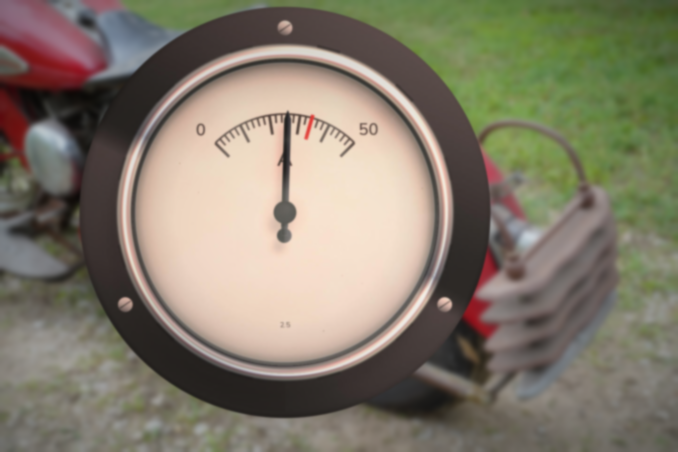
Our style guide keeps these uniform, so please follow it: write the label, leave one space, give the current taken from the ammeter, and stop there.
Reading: 26 A
